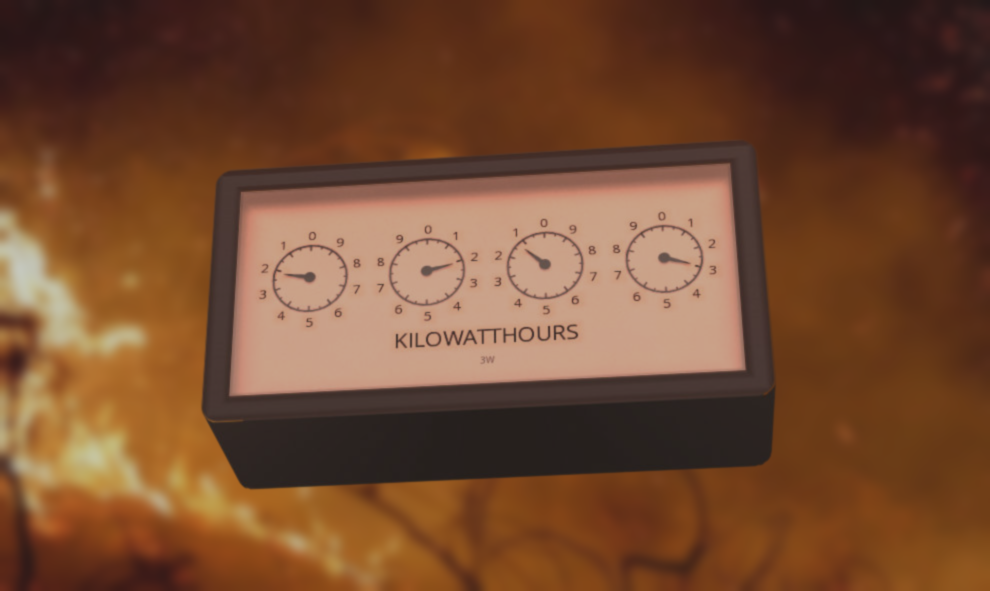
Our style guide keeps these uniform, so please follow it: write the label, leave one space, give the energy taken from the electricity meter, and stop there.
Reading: 2213 kWh
